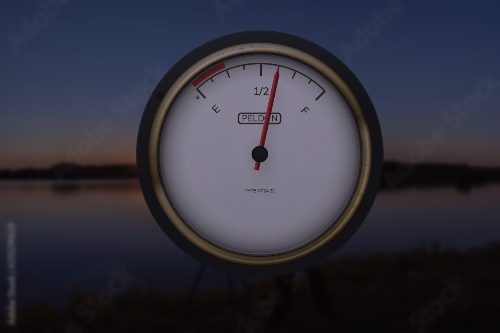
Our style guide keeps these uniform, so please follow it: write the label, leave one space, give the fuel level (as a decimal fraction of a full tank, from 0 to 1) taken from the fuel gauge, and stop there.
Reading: 0.625
